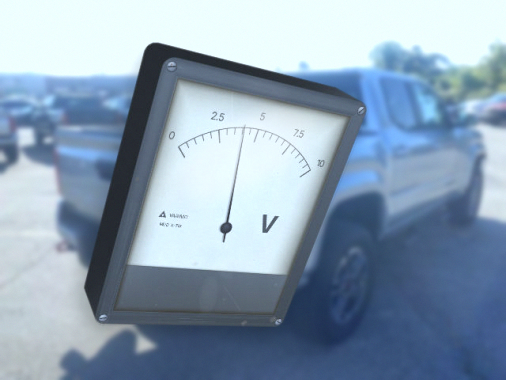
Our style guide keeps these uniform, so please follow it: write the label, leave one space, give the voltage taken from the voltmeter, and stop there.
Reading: 4 V
